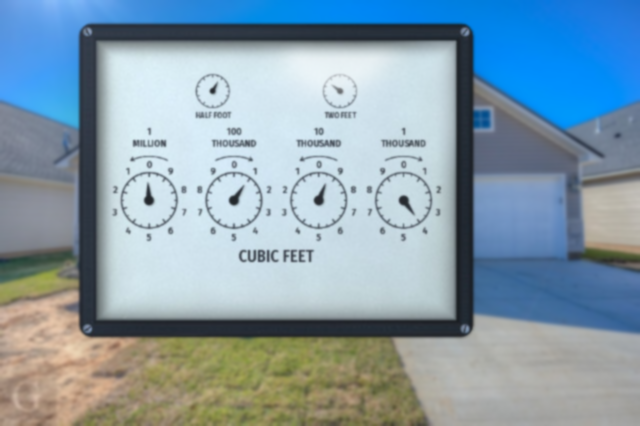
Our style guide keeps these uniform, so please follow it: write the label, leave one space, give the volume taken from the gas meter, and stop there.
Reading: 9400 ft³
